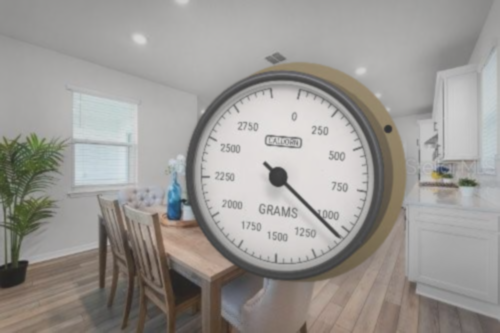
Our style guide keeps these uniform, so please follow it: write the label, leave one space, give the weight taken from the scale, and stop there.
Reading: 1050 g
